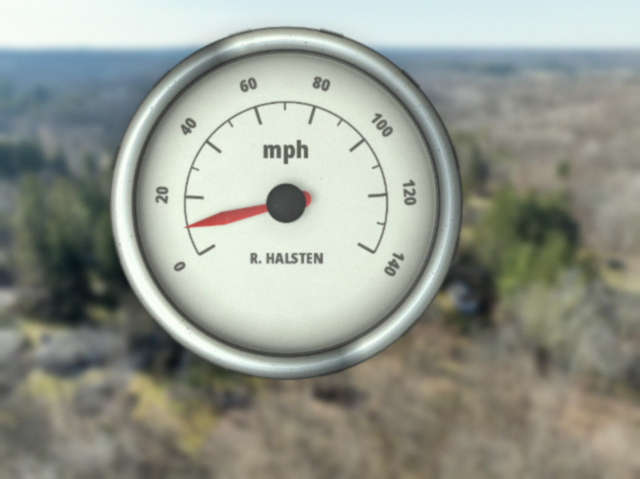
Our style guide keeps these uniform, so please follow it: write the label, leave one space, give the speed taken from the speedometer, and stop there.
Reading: 10 mph
